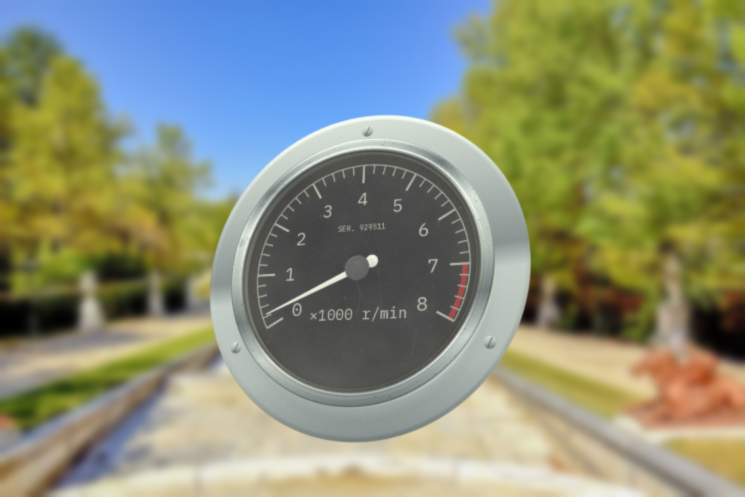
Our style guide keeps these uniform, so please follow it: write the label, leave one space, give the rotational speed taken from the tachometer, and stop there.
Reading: 200 rpm
